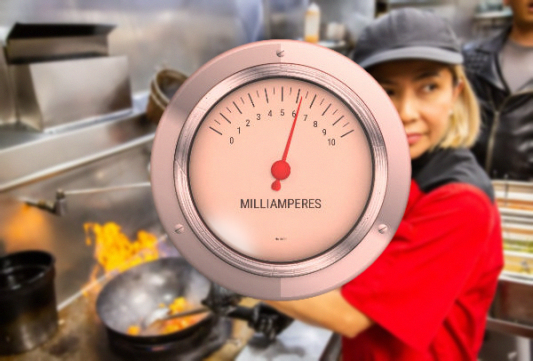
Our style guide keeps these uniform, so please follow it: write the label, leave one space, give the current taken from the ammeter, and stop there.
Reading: 6.25 mA
